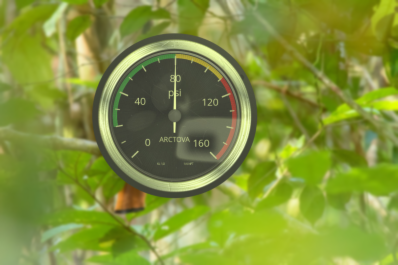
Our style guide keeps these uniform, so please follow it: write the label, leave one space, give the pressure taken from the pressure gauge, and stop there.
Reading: 80 psi
